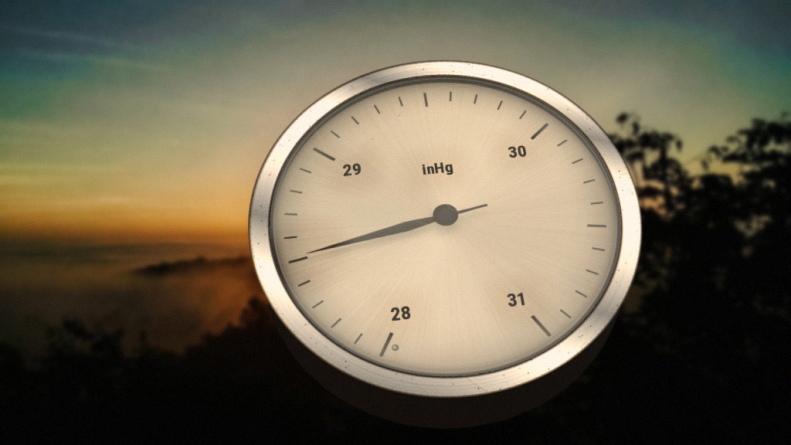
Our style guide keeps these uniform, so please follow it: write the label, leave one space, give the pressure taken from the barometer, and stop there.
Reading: 28.5 inHg
